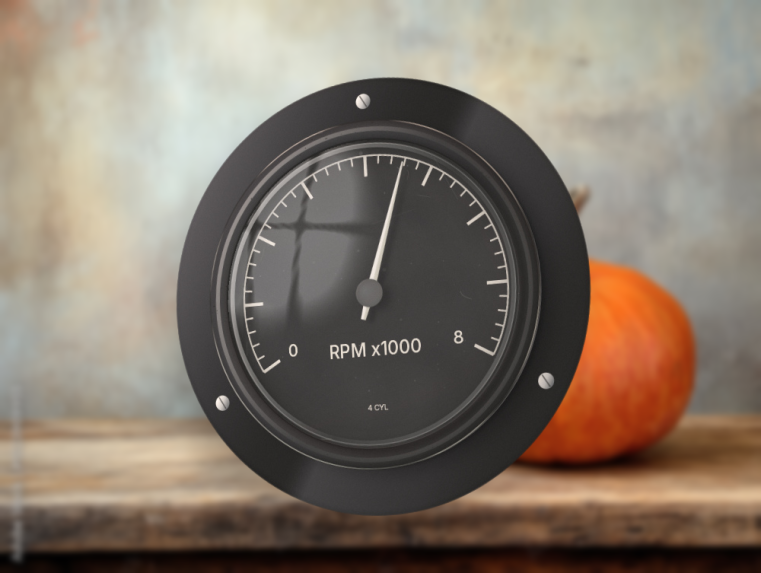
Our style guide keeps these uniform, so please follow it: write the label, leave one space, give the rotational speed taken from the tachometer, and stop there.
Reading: 4600 rpm
